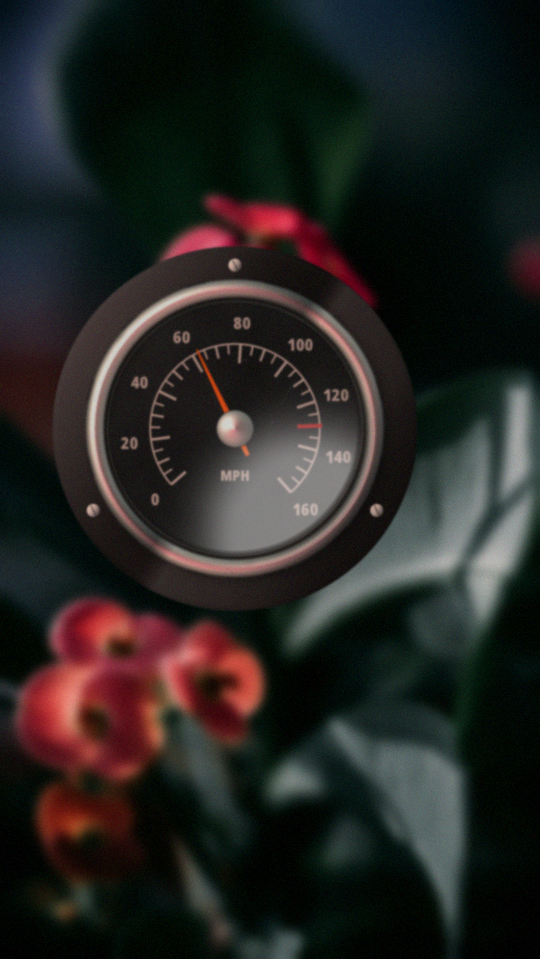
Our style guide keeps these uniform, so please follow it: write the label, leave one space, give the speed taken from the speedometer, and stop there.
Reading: 62.5 mph
